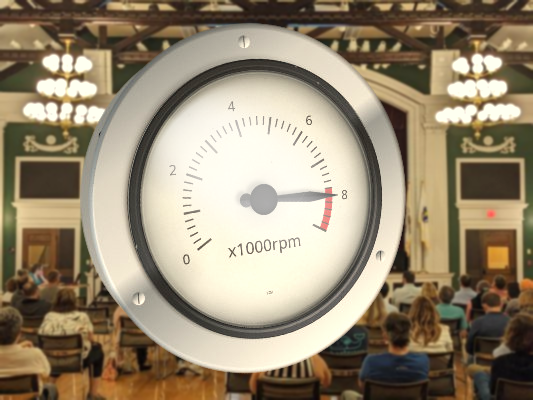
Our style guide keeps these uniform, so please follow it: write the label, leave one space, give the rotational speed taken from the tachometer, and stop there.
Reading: 8000 rpm
